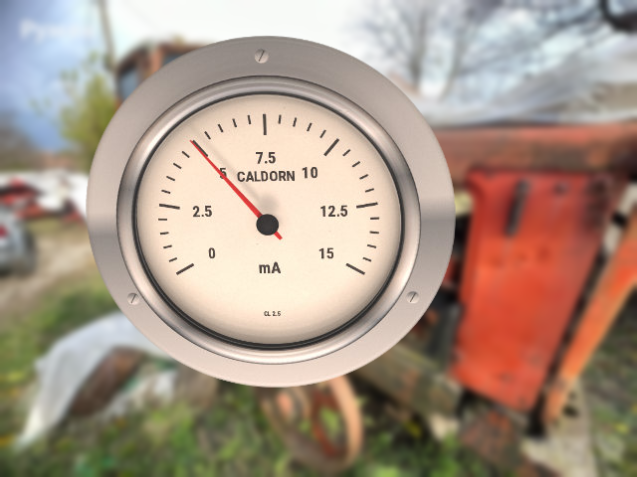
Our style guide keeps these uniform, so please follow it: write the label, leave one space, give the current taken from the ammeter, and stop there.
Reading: 5 mA
